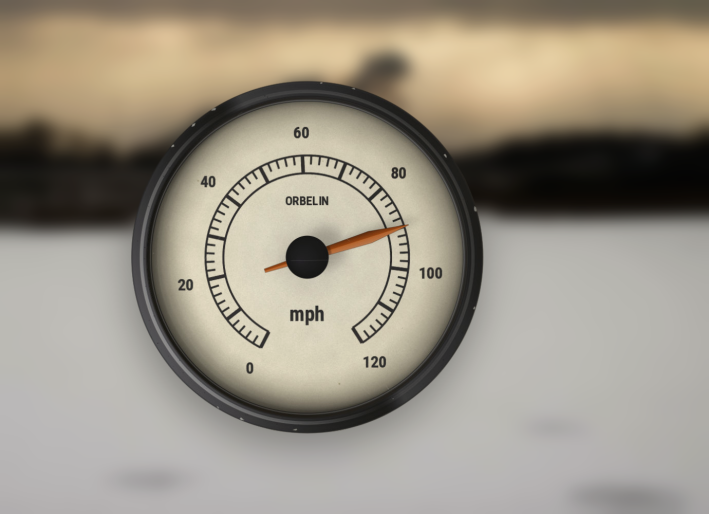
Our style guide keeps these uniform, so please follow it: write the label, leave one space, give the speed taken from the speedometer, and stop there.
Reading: 90 mph
